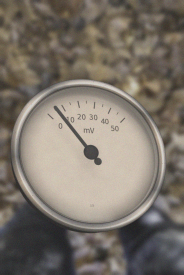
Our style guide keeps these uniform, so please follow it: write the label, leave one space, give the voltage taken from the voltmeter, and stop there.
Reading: 5 mV
